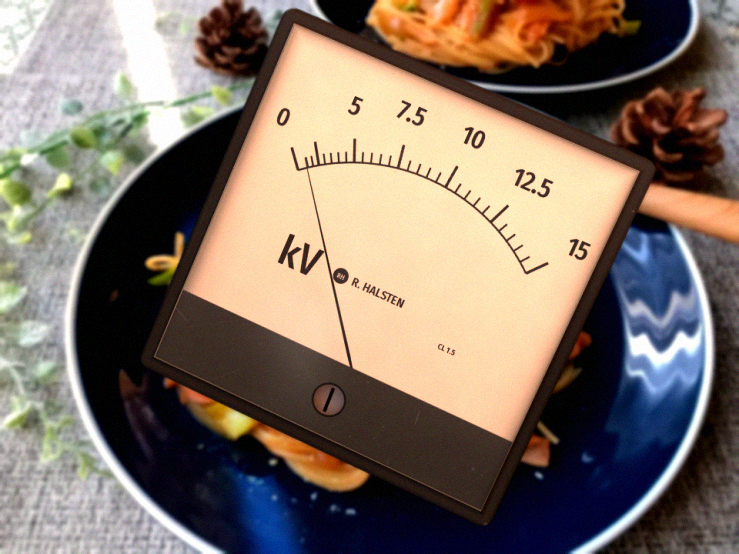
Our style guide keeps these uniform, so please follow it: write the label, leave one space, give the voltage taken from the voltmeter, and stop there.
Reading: 1.5 kV
